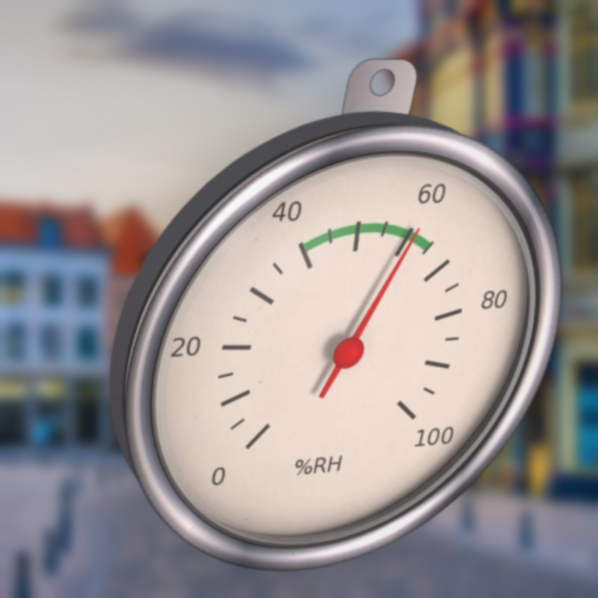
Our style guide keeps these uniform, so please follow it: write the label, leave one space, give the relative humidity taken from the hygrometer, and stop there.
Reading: 60 %
